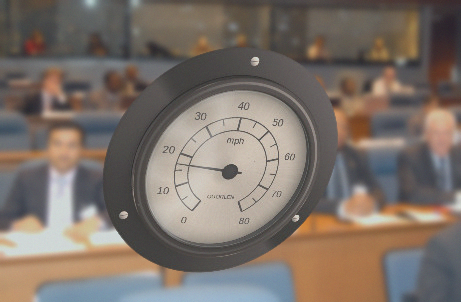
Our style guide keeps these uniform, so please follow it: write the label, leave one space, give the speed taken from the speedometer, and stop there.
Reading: 17.5 mph
